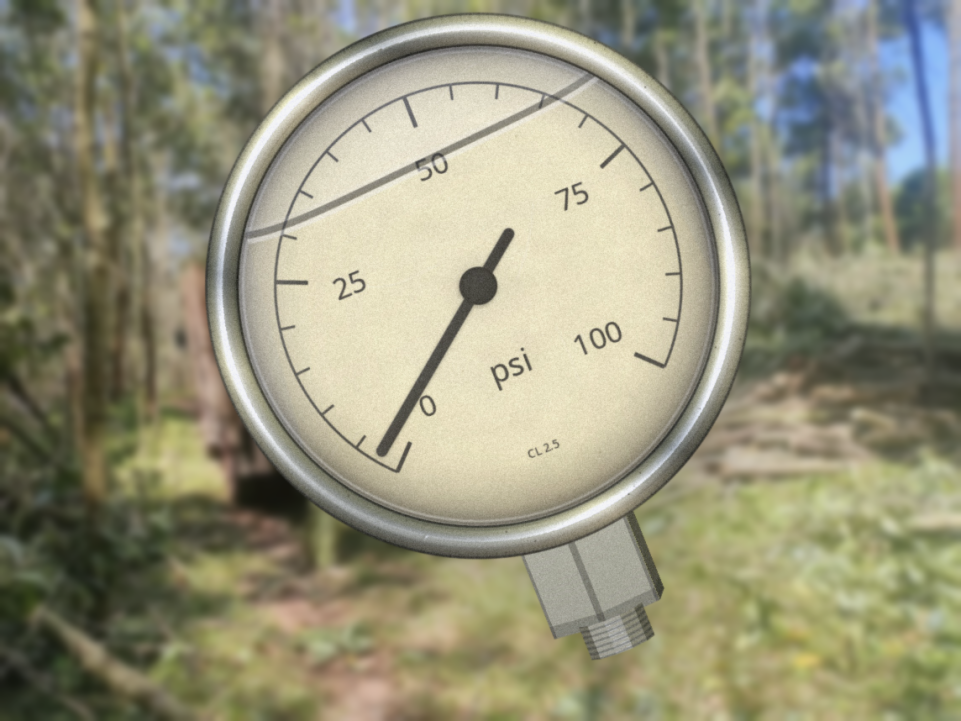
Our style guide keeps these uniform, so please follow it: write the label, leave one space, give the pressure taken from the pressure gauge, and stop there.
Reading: 2.5 psi
